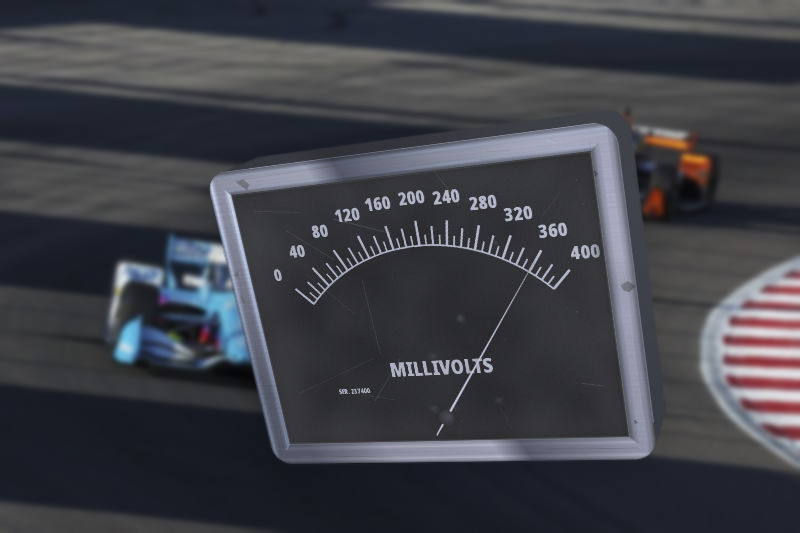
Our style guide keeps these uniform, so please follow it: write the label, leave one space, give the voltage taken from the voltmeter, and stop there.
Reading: 360 mV
